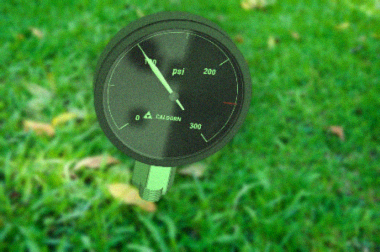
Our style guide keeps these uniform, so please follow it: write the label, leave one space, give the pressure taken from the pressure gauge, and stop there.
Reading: 100 psi
